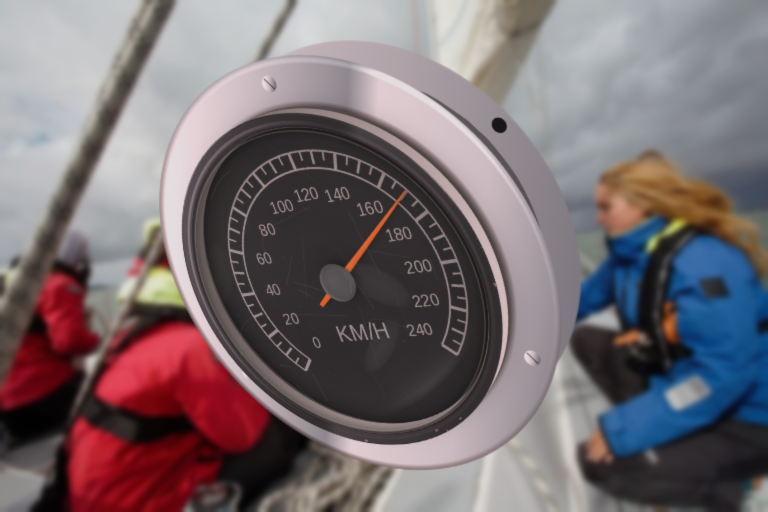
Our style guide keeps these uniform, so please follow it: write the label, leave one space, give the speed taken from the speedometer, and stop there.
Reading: 170 km/h
